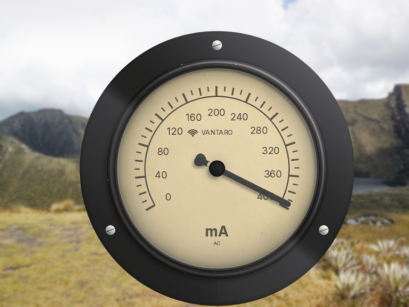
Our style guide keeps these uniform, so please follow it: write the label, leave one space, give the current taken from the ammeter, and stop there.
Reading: 395 mA
